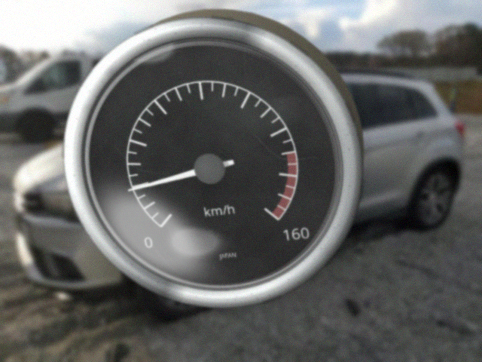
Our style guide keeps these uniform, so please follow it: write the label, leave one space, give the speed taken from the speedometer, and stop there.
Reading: 20 km/h
